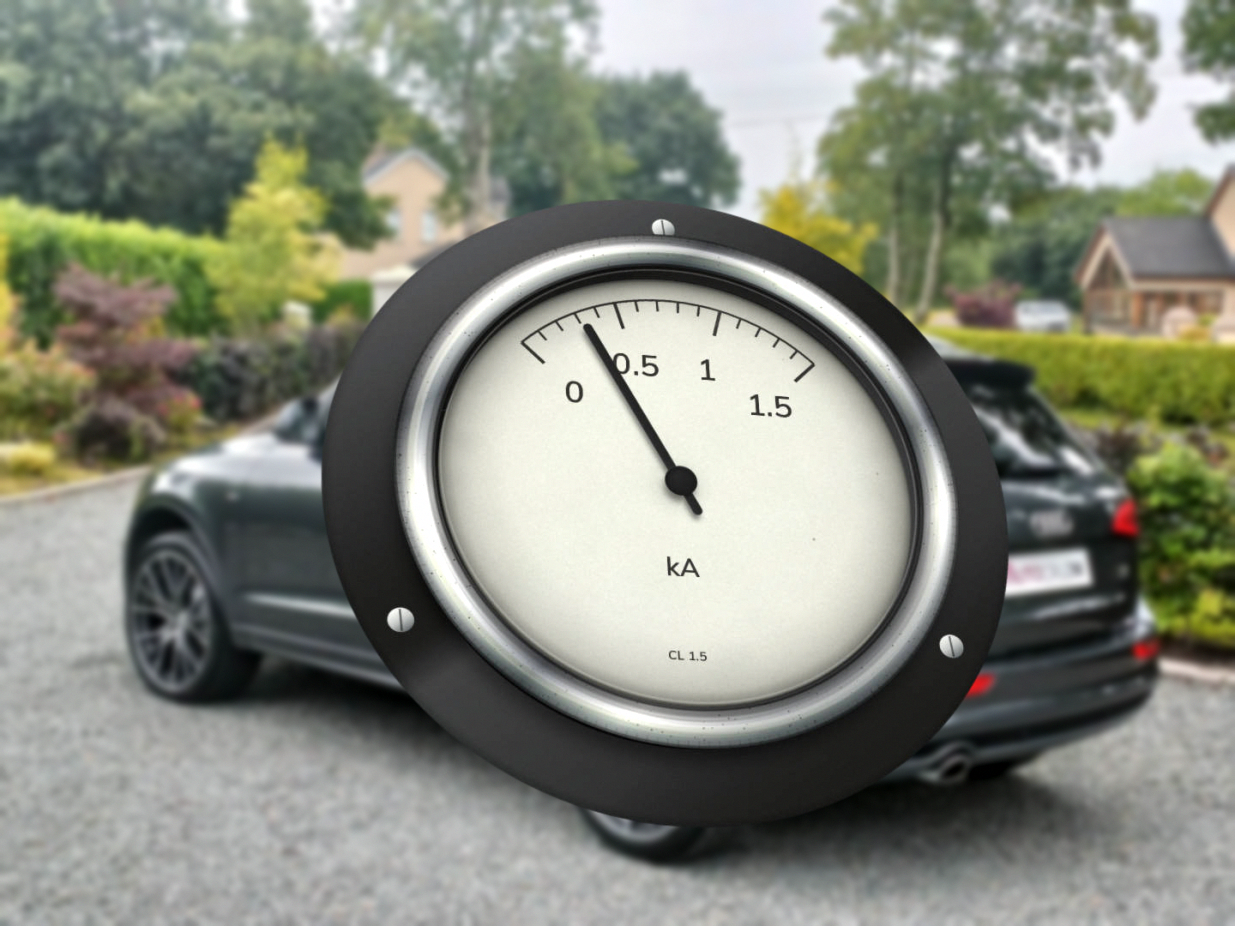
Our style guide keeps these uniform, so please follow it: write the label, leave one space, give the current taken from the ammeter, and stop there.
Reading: 0.3 kA
